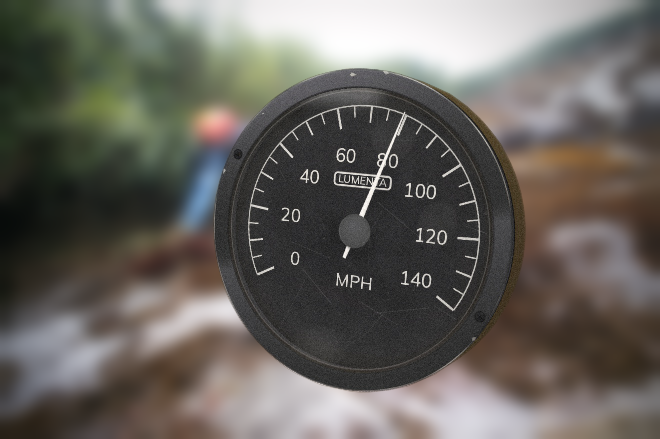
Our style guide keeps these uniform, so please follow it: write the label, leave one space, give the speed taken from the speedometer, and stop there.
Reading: 80 mph
